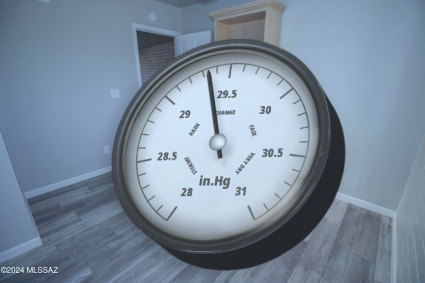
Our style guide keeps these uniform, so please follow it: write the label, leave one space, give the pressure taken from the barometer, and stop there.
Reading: 29.35 inHg
